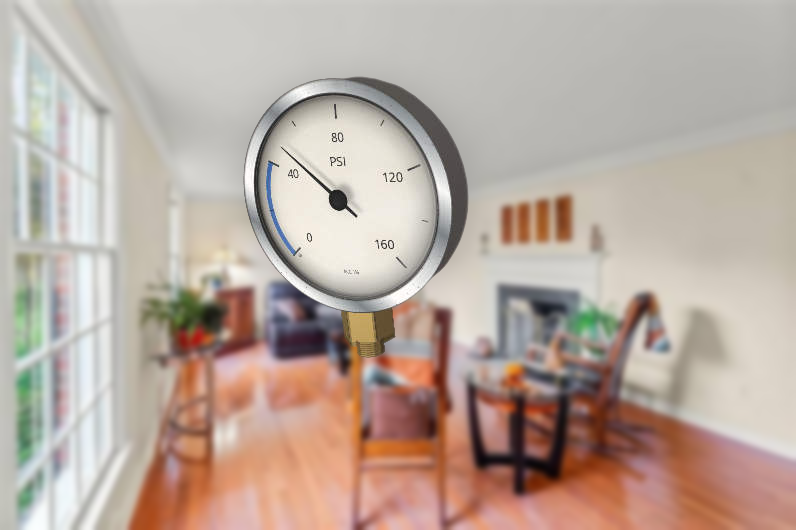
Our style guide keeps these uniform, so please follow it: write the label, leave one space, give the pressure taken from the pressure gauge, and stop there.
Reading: 50 psi
